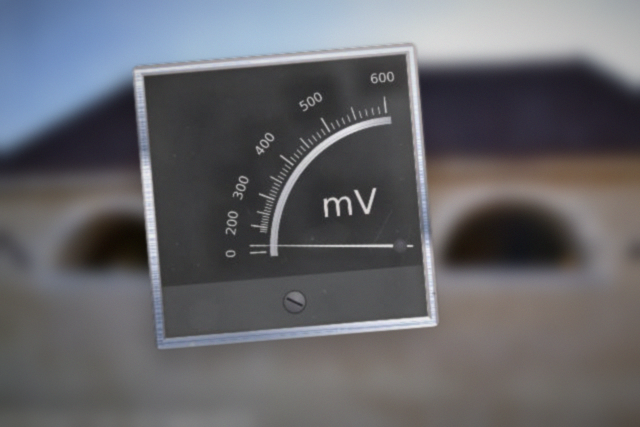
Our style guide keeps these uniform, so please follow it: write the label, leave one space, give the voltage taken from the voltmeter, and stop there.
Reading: 100 mV
